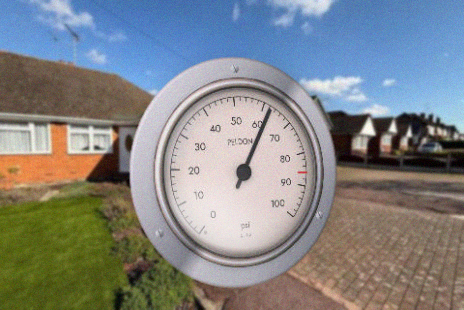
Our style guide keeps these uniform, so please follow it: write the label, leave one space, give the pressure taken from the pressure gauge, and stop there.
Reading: 62 psi
